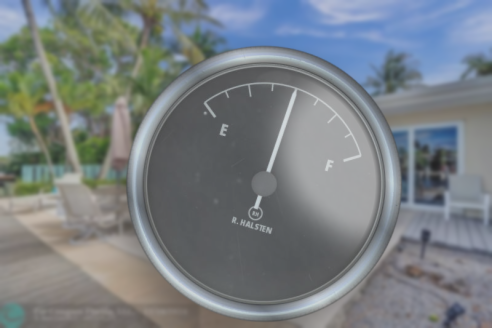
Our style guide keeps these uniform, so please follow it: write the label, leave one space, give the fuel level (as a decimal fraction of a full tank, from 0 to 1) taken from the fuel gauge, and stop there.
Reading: 0.5
